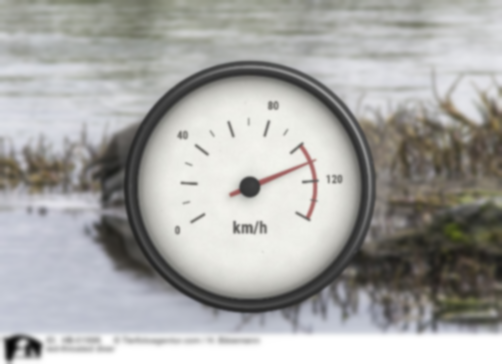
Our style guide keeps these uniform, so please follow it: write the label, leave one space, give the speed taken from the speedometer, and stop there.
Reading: 110 km/h
